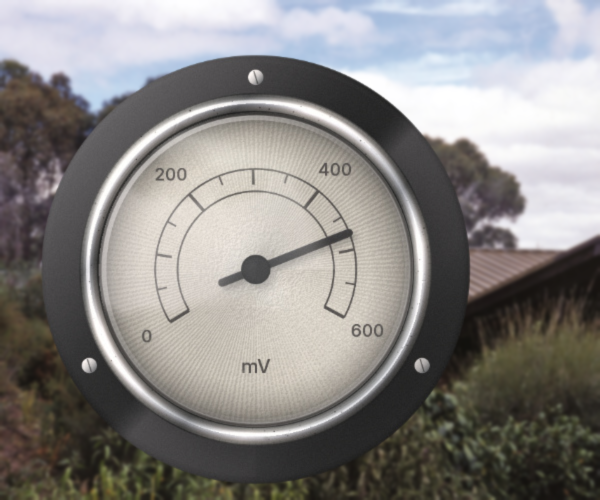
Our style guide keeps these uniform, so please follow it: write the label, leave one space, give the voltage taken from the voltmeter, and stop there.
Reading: 475 mV
